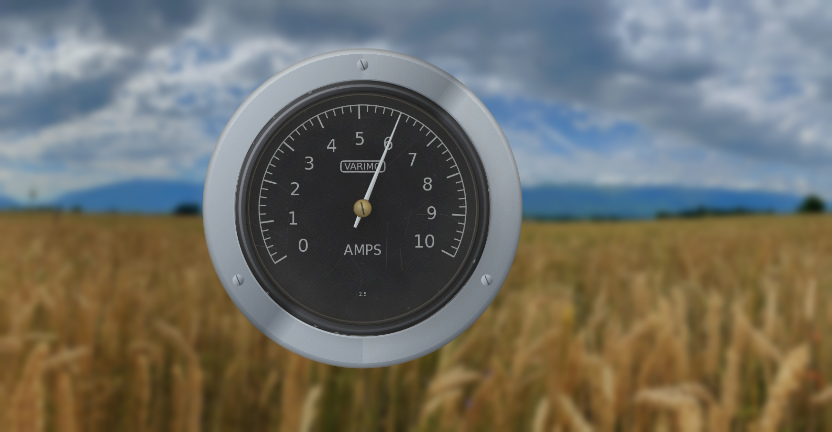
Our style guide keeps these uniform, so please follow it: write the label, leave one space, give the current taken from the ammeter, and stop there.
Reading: 6 A
